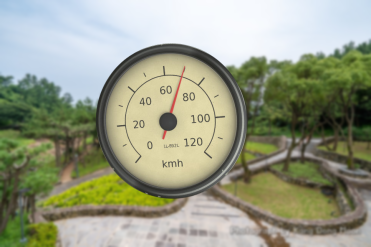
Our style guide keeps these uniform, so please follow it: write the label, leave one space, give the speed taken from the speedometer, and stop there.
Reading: 70 km/h
